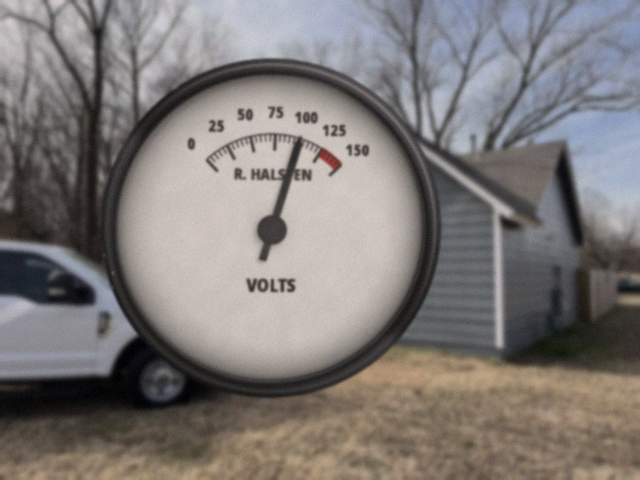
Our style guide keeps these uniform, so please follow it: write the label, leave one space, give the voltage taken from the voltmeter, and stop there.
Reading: 100 V
